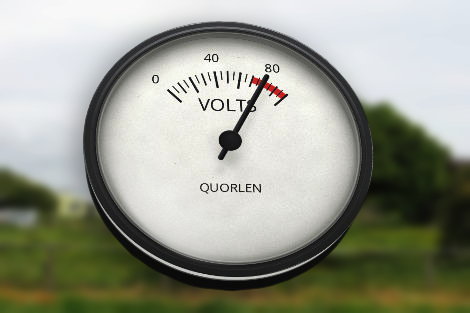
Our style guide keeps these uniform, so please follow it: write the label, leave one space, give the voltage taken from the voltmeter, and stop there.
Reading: 80 V
